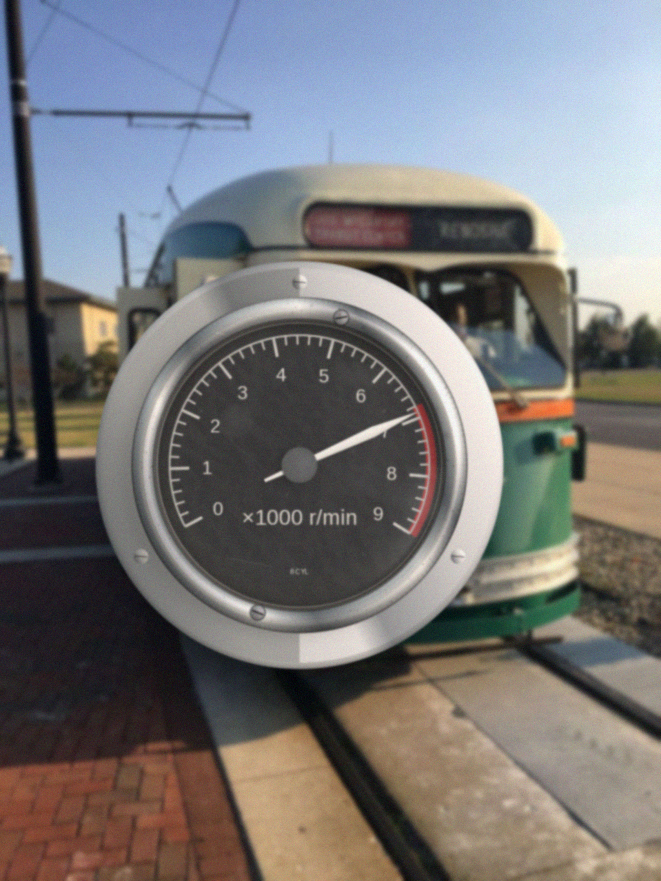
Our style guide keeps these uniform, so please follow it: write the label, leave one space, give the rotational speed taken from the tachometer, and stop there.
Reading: 6900 rpm
